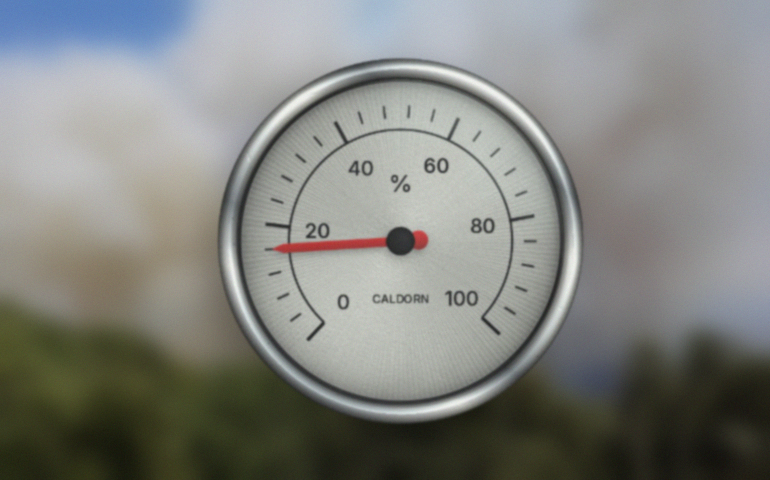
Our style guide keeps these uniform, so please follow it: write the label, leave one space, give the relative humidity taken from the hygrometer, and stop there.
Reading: 16 %
